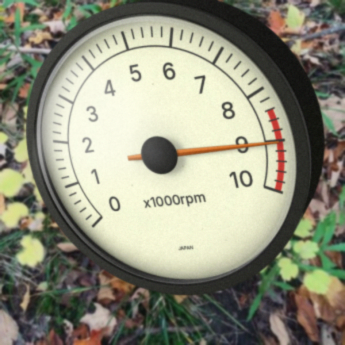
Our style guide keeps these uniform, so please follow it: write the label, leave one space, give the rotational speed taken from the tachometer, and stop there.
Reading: 9000 rpm
